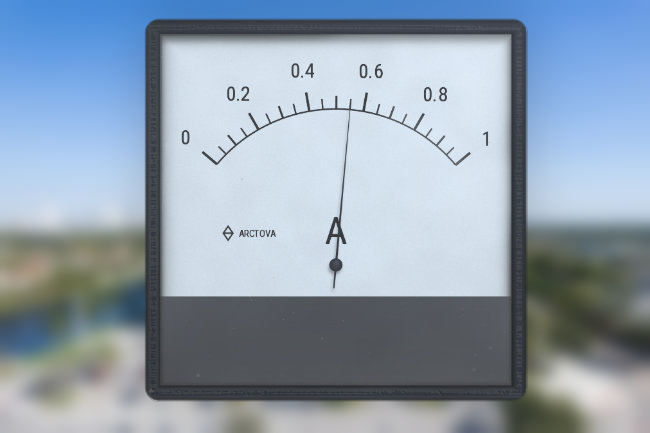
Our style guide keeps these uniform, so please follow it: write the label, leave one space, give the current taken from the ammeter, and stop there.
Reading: 0.55 A
